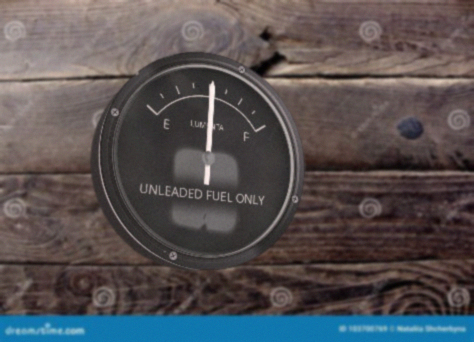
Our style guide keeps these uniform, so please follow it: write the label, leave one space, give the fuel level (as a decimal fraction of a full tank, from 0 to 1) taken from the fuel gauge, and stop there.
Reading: 0.5
